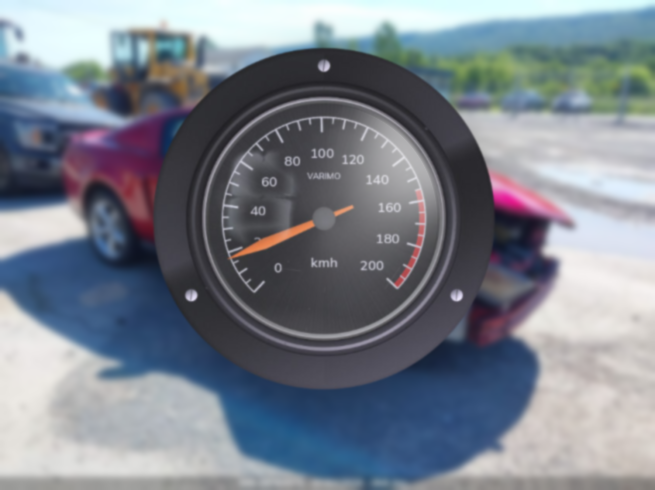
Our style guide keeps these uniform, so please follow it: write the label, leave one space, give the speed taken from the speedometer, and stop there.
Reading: 17.5 km/h
